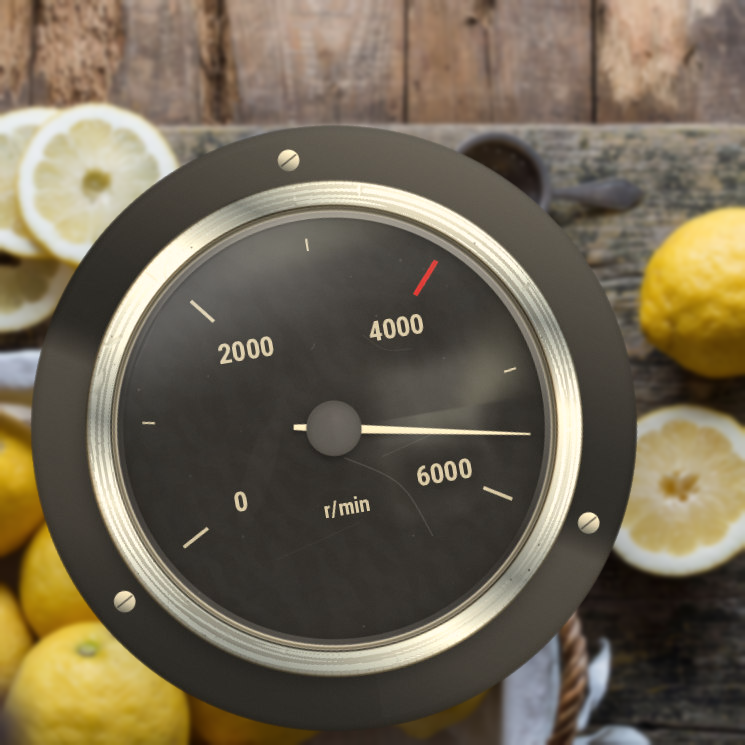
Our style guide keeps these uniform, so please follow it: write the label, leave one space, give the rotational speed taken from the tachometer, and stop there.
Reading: 5500 rpm
